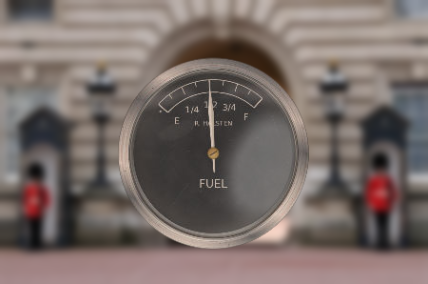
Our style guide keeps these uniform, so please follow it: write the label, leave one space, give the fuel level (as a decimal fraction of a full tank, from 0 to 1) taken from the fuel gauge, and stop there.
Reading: 0.5
